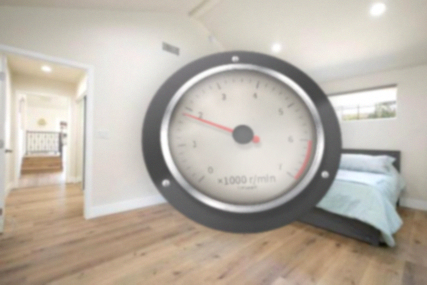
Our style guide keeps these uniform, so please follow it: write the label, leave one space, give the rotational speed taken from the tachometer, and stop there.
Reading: 1800 rpm
